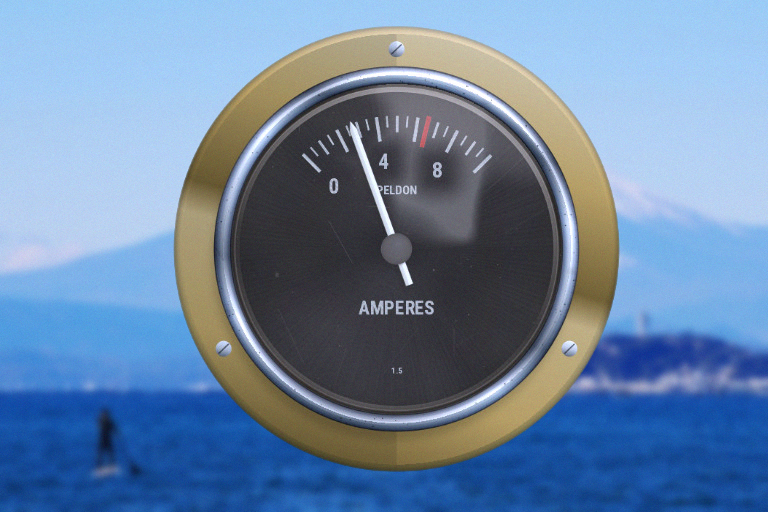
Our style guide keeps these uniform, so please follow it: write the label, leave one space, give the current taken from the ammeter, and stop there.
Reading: 2.75 A
